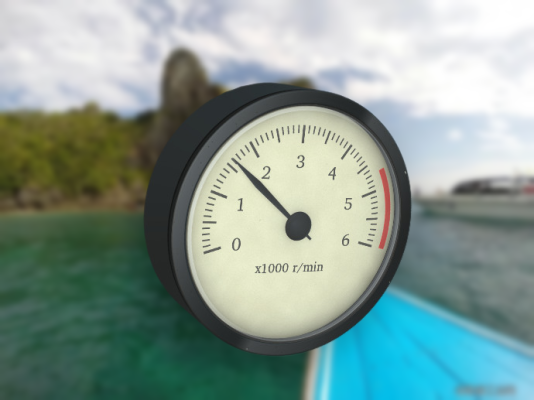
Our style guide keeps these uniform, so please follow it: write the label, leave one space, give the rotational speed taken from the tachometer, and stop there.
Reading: 1600 rpm
